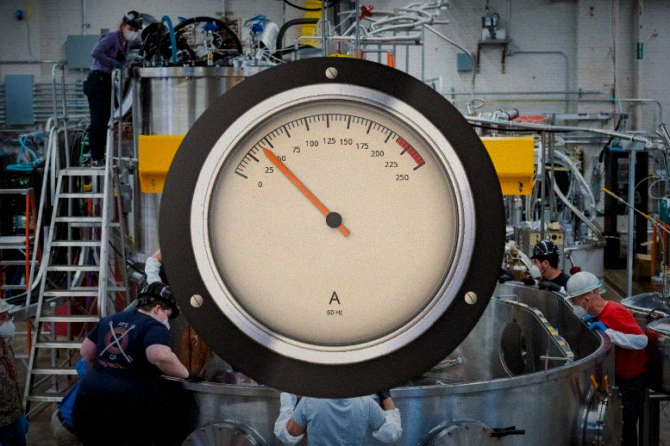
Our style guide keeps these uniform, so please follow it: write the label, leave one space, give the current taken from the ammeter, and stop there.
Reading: 40 A
